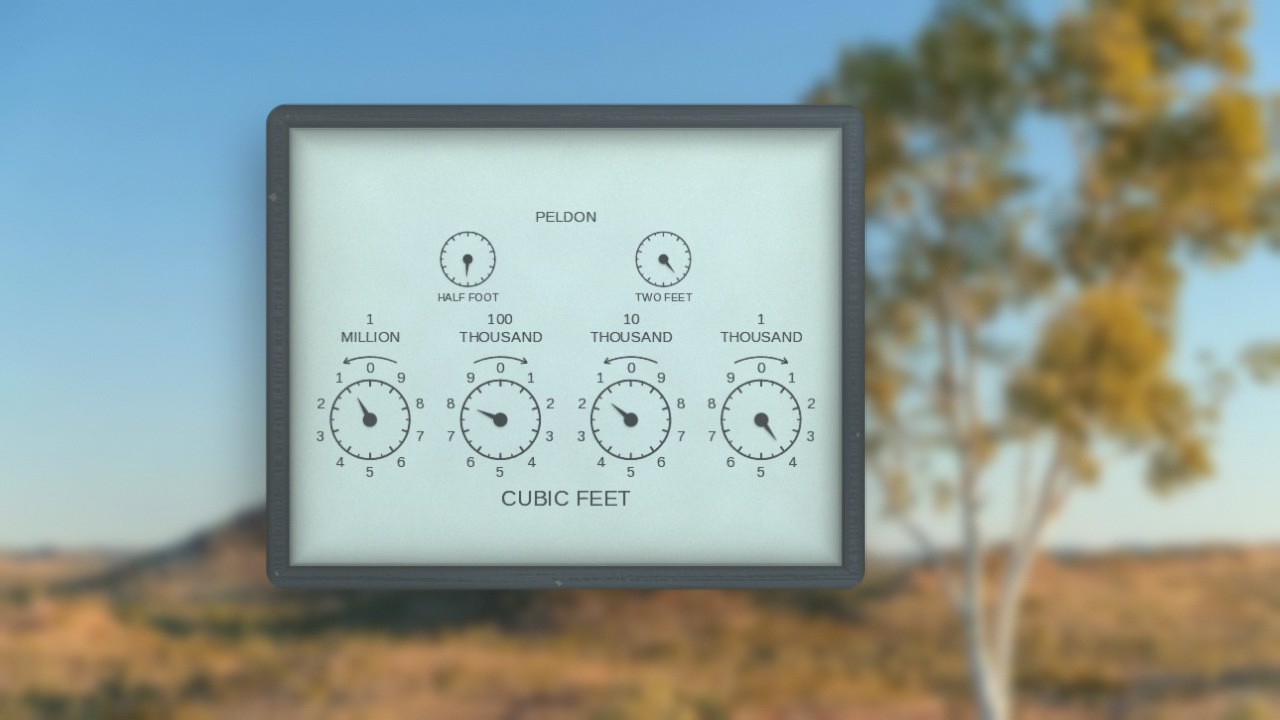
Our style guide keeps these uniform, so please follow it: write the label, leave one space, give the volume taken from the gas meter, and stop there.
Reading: 81400 ft³
